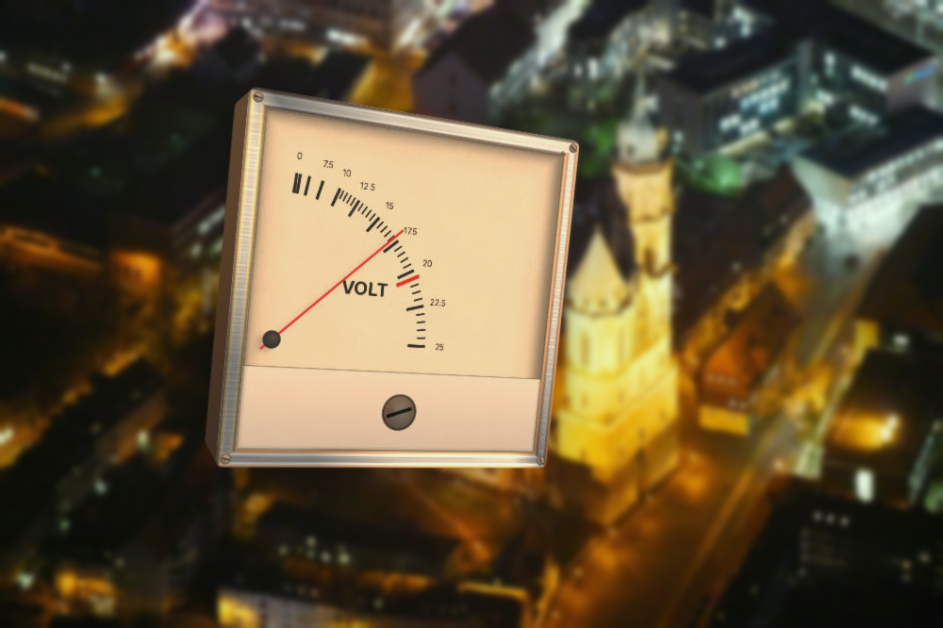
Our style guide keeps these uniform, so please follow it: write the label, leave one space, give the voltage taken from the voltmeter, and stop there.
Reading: 17 V
